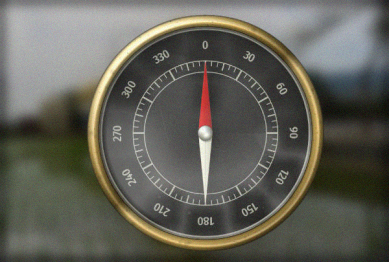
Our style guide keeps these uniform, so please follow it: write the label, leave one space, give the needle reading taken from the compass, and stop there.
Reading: 0 °
